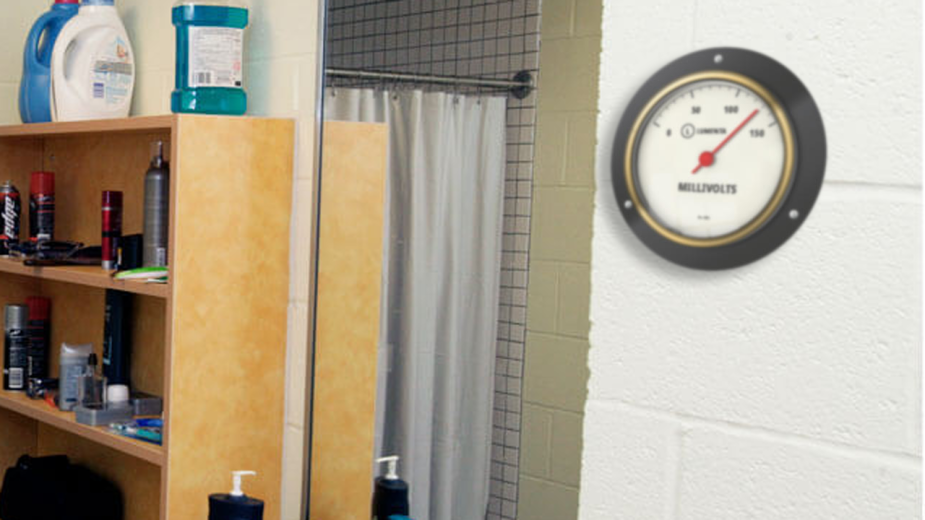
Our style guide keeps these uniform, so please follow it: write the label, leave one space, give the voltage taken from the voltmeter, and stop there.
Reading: 130 mV
